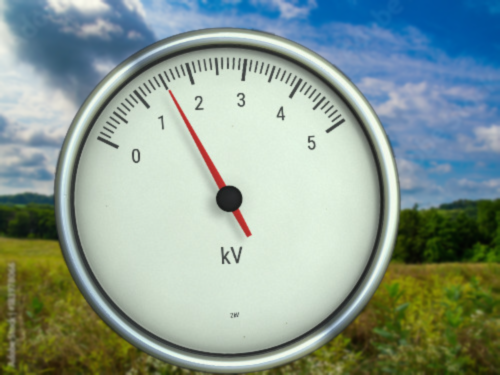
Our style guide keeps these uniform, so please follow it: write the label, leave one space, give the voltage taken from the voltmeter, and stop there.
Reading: 1.5 kV
